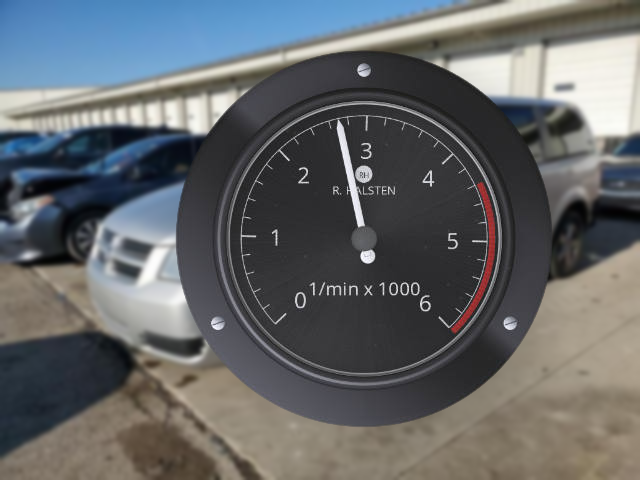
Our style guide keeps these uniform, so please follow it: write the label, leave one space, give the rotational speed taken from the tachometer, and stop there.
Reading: 2700 rpm
